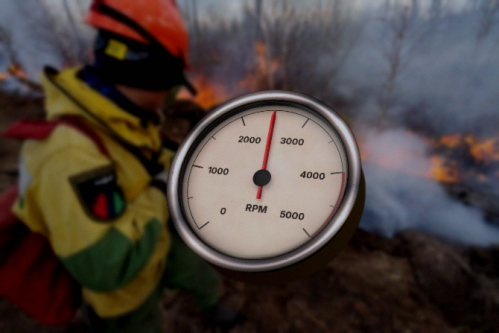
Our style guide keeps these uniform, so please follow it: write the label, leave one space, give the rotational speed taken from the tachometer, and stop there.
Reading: 2500 rpm
